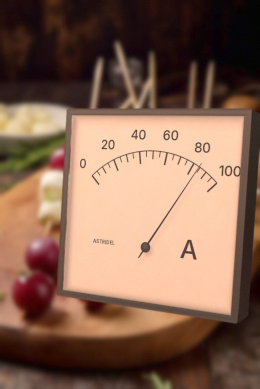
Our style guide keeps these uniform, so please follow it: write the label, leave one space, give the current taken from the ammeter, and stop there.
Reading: 85 A
